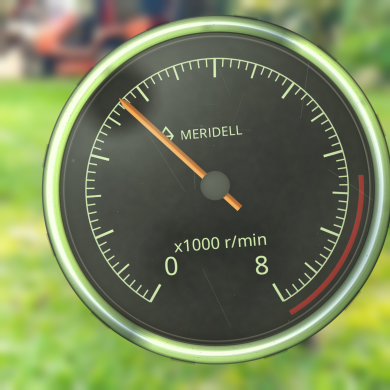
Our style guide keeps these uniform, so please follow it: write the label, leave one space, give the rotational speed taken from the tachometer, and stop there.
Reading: 2750 rpm
